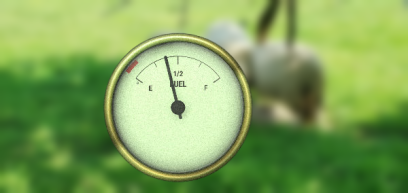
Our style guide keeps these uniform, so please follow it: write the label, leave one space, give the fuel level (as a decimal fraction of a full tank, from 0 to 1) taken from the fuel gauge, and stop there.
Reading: 0.375
